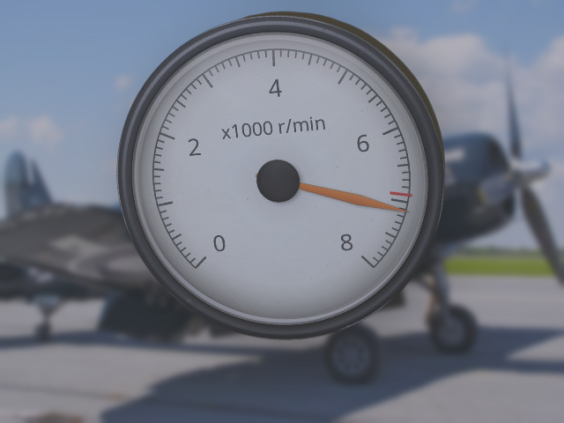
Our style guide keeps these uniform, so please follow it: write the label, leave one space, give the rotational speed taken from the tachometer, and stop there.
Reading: 7100 rpm
